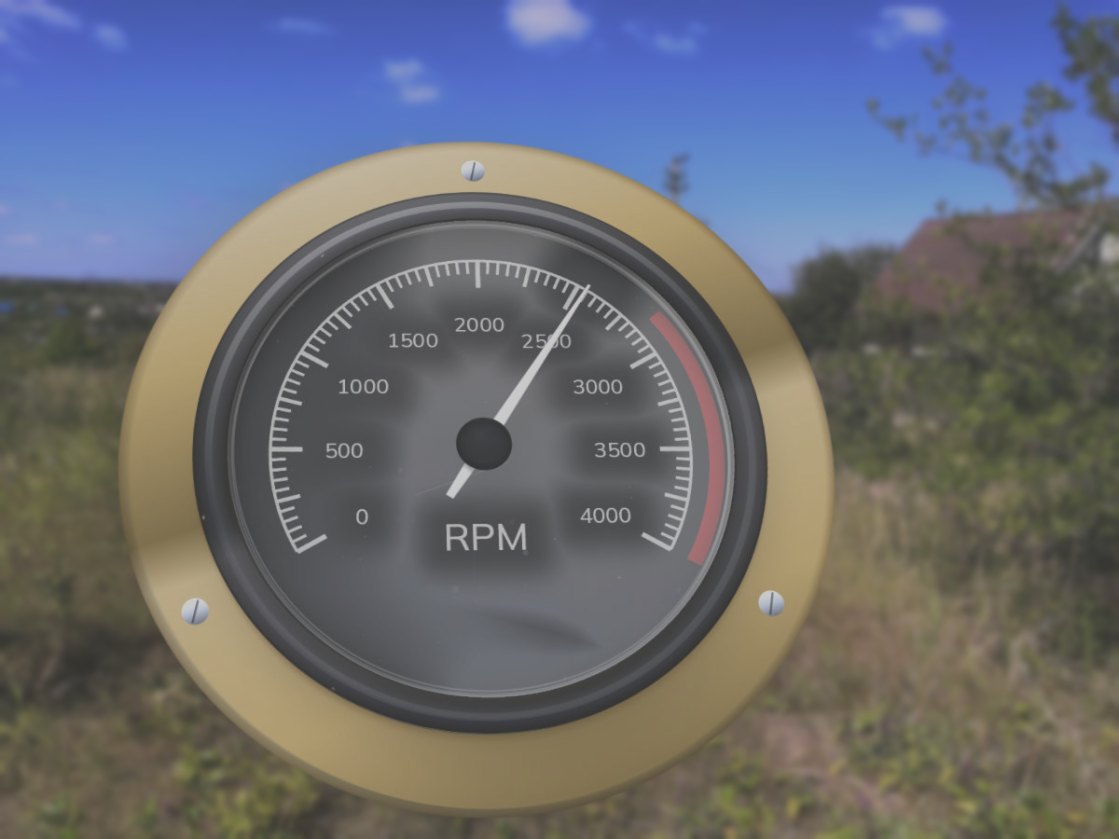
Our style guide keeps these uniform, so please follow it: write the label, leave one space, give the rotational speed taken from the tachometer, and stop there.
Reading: 2550 rpm
